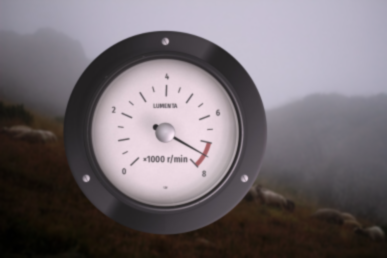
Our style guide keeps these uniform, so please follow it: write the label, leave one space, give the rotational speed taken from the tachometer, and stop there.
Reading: 7500 rpm
